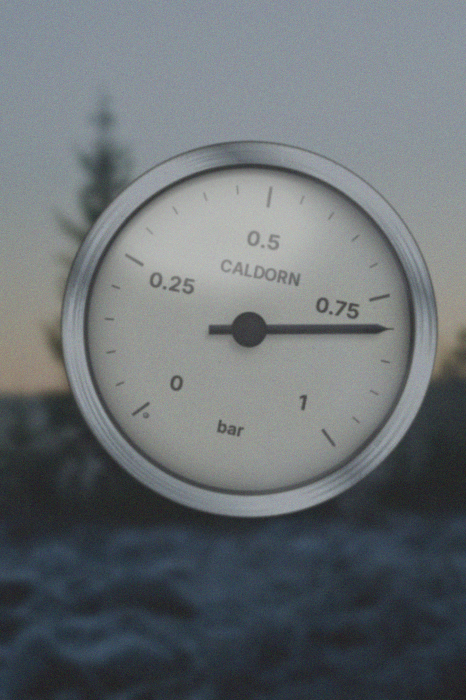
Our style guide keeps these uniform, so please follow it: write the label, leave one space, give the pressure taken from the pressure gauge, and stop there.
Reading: 0.8 bar
